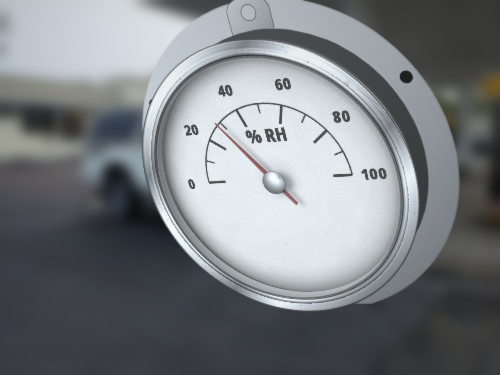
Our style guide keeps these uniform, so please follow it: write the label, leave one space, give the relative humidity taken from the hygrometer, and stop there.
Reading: 30 %
